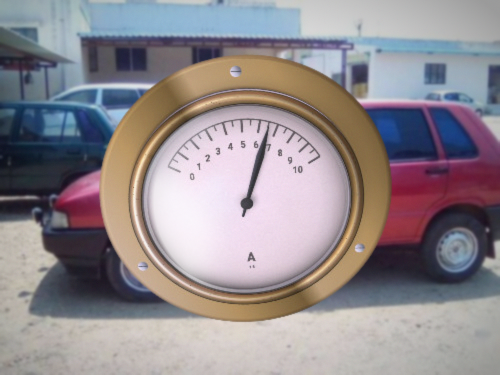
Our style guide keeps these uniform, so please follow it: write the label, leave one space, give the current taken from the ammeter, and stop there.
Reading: 6.5 A
